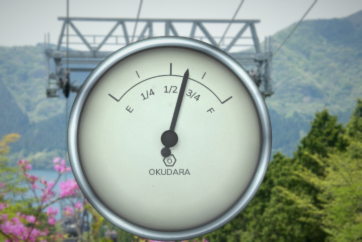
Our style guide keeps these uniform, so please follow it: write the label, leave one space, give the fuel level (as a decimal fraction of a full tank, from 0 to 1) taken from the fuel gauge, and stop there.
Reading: 0.625
